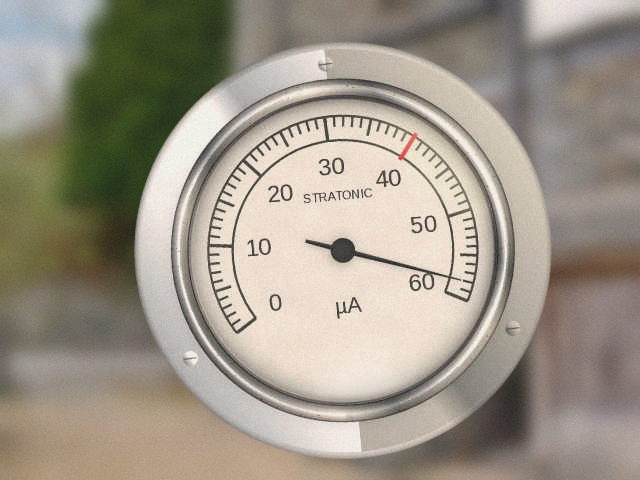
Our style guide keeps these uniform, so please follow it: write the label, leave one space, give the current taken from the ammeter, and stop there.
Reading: 58 µA
